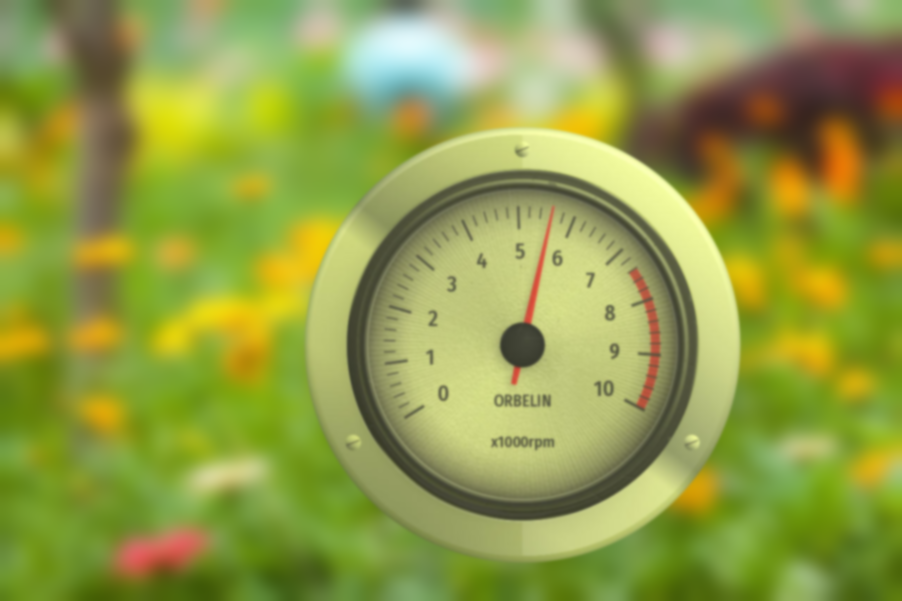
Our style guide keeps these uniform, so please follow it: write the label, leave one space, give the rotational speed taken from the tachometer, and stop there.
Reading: 5600 rpm
